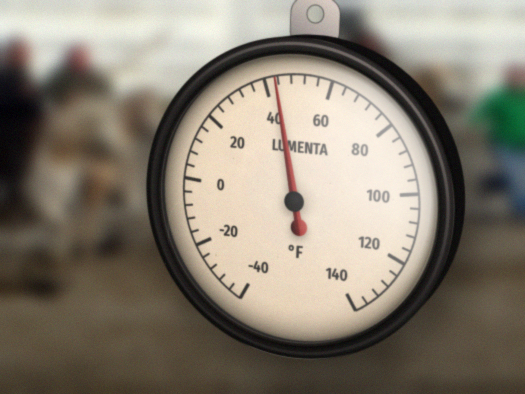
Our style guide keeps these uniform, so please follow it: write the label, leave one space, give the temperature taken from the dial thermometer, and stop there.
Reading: 44 °F
